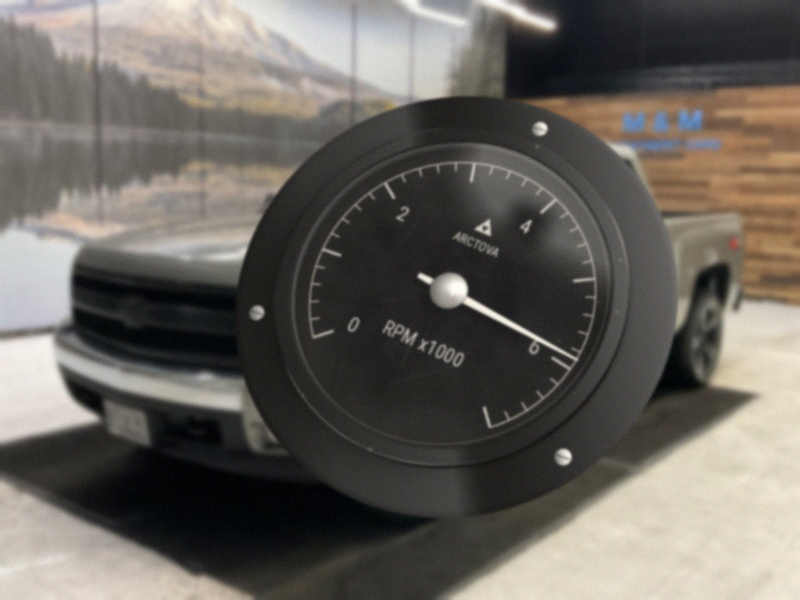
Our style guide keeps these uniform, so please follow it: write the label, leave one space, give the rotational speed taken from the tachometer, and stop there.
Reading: 5900 rpm
